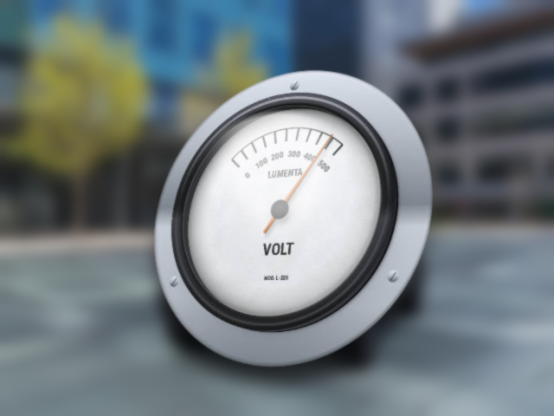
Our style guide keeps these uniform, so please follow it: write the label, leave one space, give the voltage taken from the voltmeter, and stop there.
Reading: 450 V
